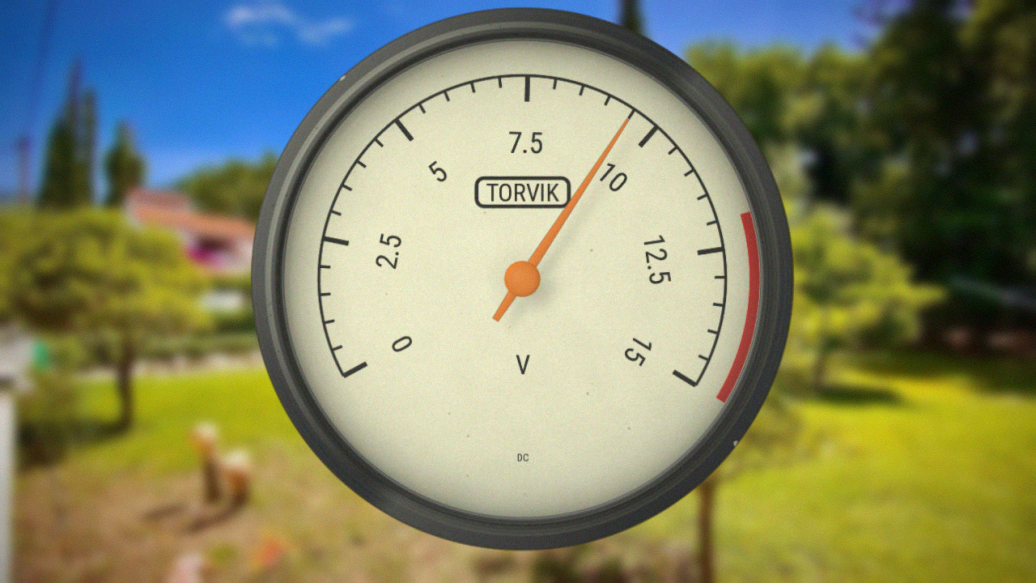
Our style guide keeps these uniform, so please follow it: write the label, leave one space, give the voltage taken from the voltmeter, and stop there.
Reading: 9.5 V
